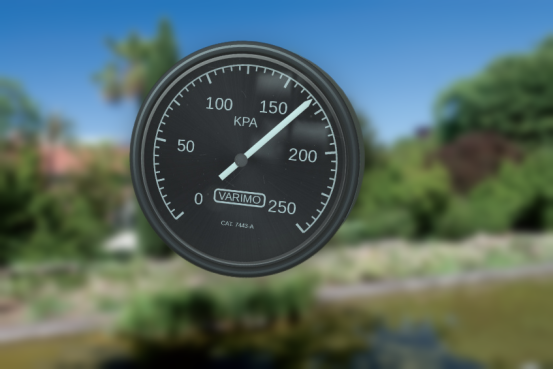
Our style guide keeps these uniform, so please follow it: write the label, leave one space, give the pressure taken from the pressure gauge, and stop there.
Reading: 167.5 kPa
